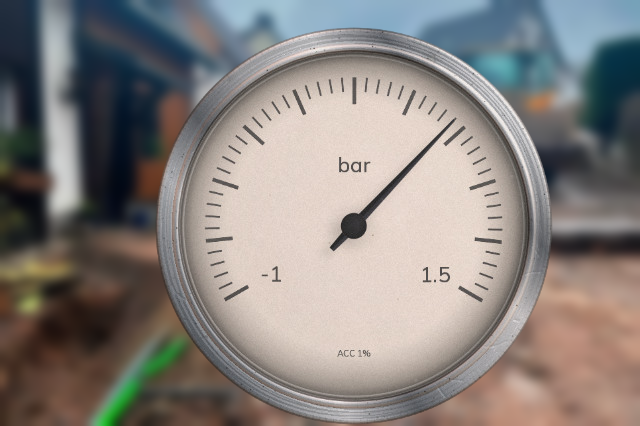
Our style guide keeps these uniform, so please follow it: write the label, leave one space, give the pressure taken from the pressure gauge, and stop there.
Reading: 0.7 bar
